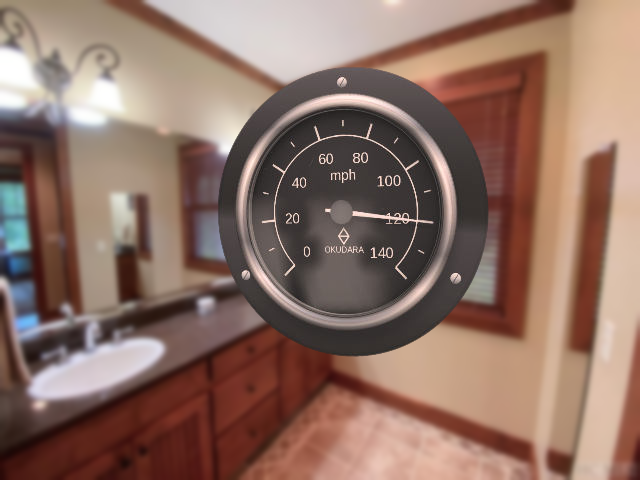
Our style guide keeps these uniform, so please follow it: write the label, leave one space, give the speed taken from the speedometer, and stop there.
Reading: 120 mph
